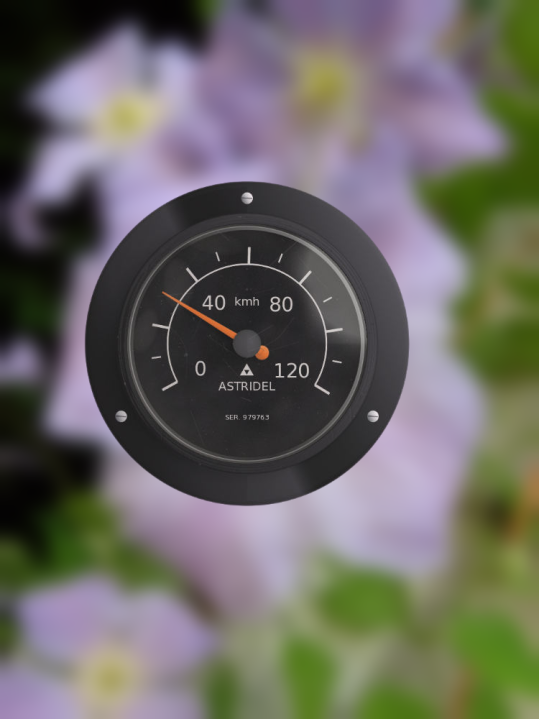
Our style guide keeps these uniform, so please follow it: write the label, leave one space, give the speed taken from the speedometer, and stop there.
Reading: 30 km/h
